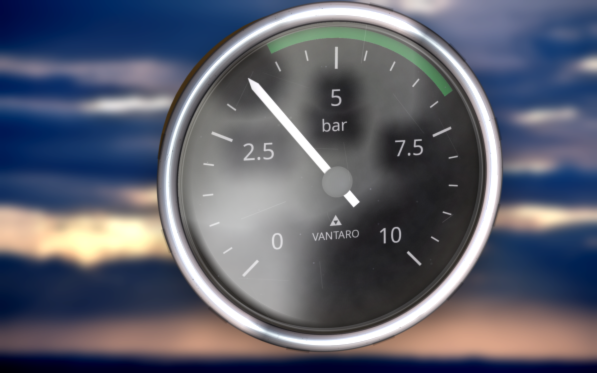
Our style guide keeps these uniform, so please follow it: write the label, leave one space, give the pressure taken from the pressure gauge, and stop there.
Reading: 3.5 bar
